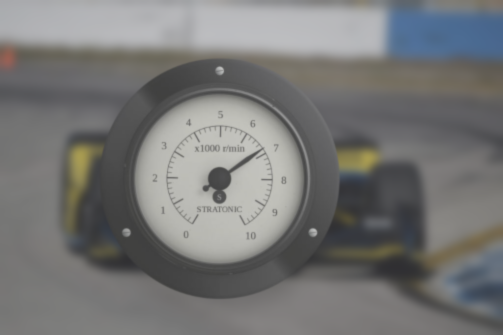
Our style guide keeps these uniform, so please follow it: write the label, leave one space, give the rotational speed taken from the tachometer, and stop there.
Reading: 6800 rpm
